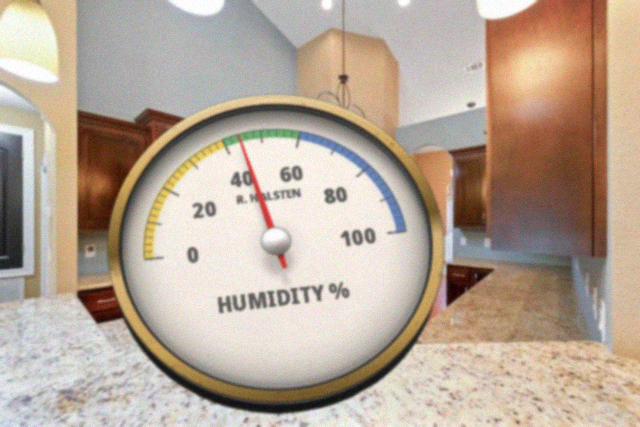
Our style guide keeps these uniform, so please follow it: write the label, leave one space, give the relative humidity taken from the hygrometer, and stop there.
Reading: 44 %
